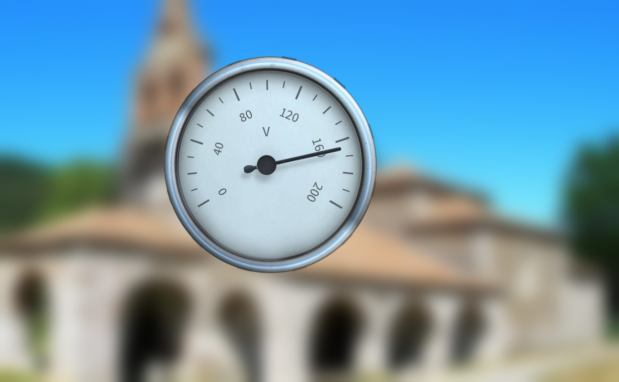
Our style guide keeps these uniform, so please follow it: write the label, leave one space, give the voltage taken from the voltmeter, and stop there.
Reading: 165 V
